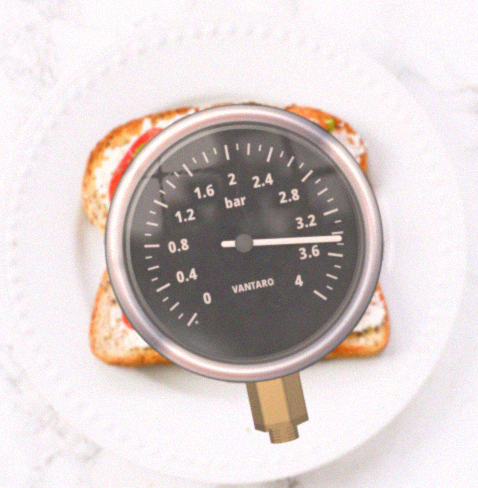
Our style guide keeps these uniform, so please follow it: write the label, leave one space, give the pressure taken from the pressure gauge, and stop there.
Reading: 3.45 bar
